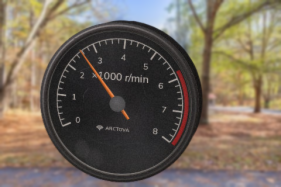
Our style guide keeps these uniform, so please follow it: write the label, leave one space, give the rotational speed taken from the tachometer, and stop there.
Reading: 2600 rpm
